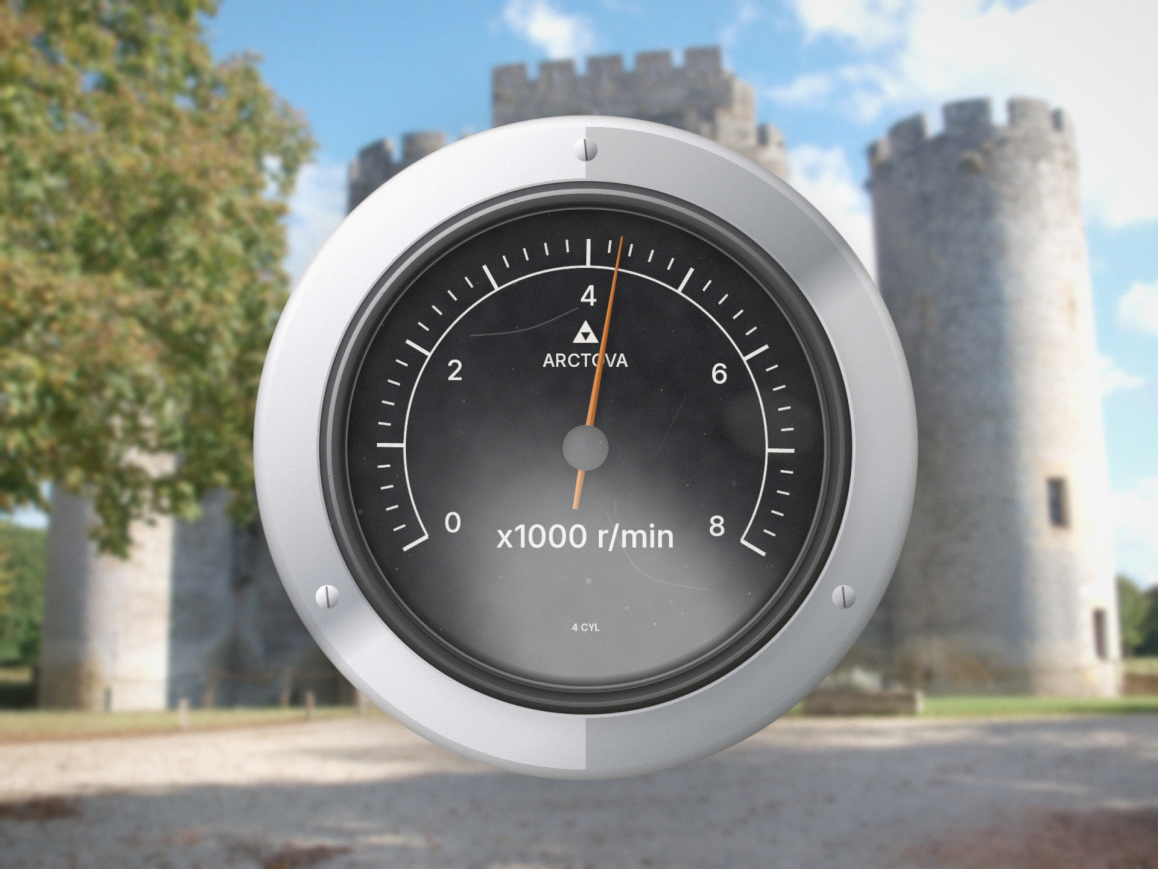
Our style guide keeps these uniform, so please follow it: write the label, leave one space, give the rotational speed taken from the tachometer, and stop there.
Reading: 4300 rpm
